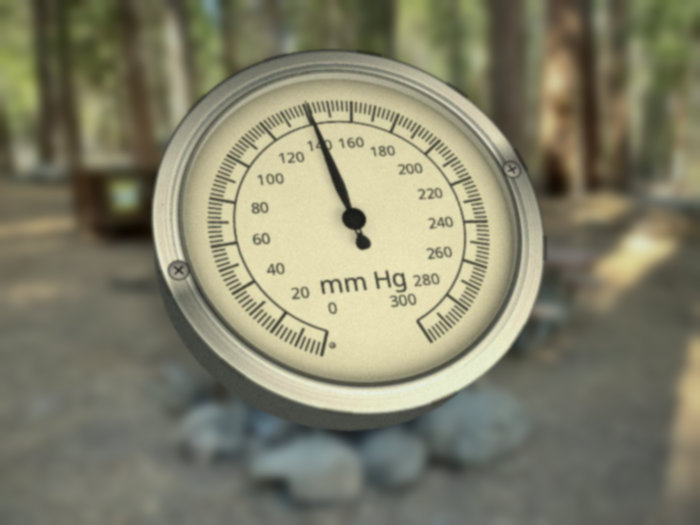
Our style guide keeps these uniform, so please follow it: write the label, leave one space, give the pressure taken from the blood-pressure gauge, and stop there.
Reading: 140 mmHg
